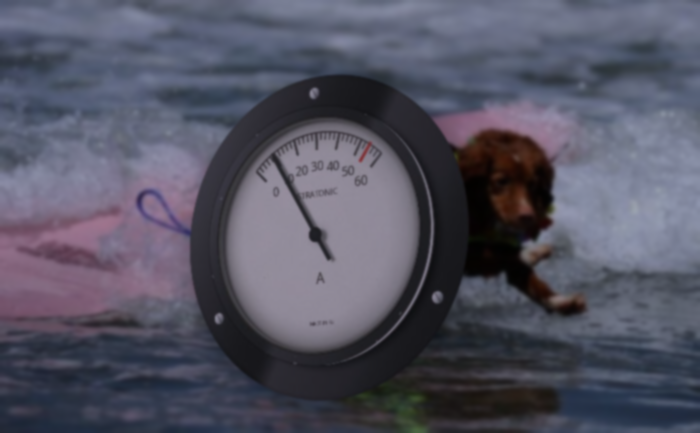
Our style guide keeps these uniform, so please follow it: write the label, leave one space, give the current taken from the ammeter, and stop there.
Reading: 10 A
